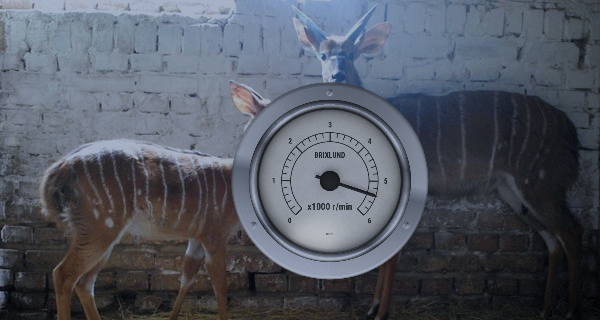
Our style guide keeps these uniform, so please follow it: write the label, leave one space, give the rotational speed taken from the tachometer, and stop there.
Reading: 5400 rpm
